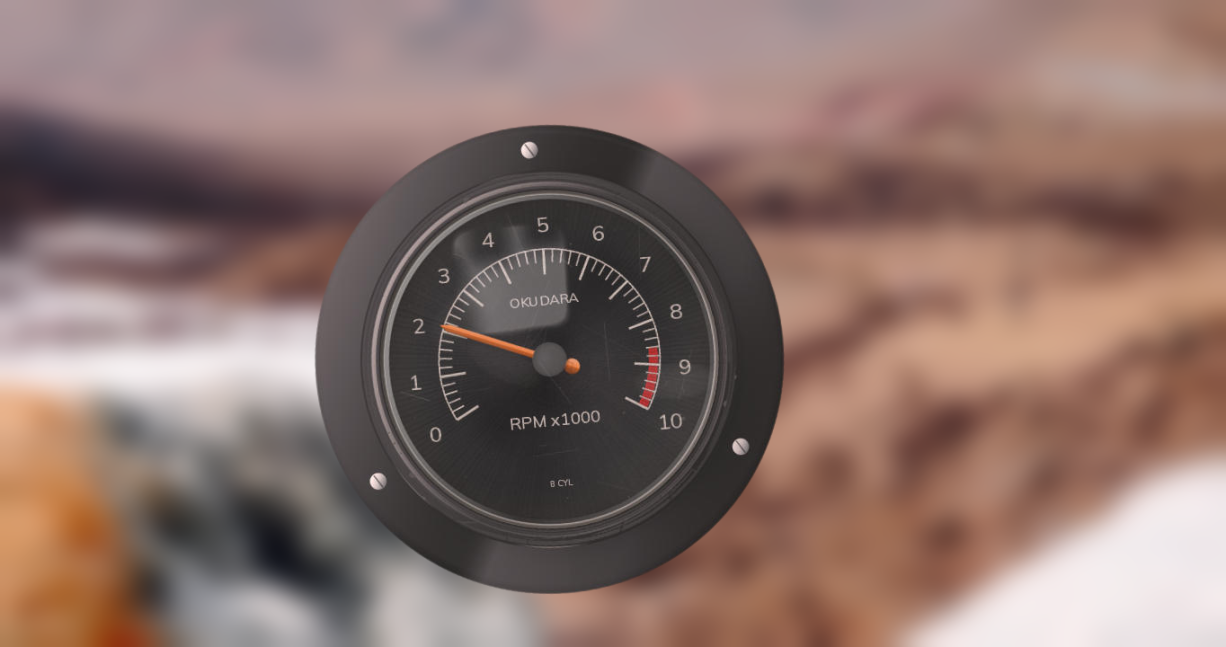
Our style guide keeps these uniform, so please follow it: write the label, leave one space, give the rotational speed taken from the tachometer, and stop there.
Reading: 2100 rpm
